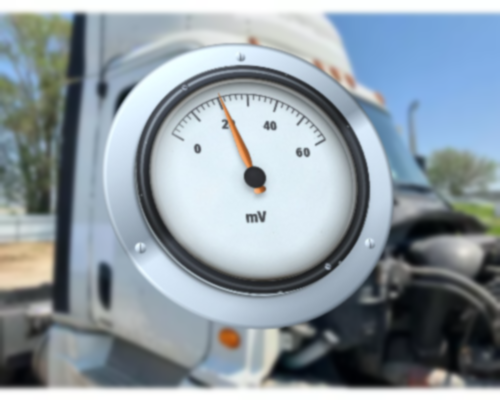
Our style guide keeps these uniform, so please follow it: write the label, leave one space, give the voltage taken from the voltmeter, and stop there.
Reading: 20 mV
